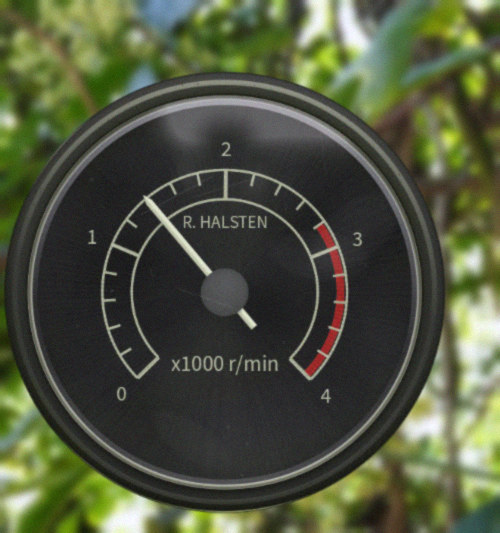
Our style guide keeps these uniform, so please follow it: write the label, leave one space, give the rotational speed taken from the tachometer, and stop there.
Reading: 1400 rpm
